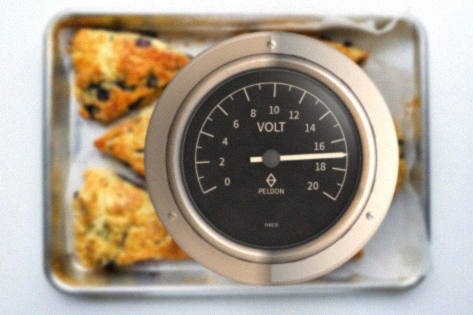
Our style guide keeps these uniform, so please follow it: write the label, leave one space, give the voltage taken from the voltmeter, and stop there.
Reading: 17 V
